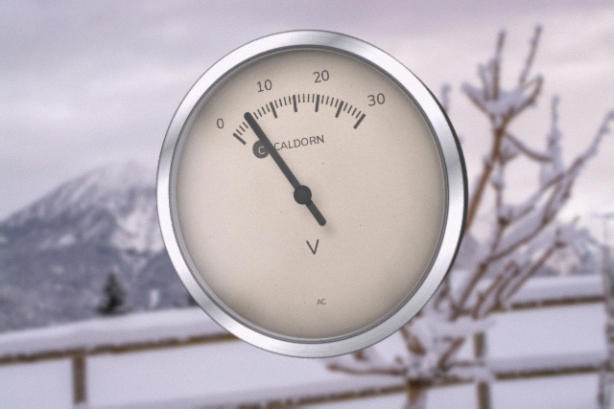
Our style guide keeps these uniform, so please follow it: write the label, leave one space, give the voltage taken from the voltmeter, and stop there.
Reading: 5 V
